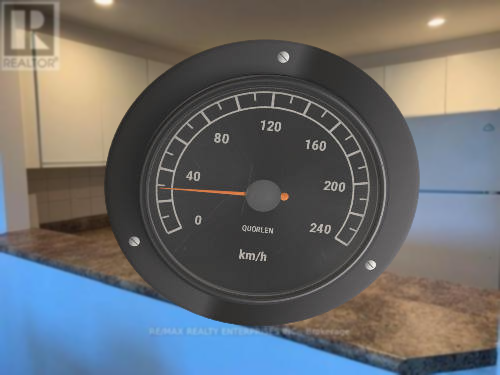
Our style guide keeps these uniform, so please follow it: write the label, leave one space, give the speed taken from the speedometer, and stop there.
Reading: 30 km/h
